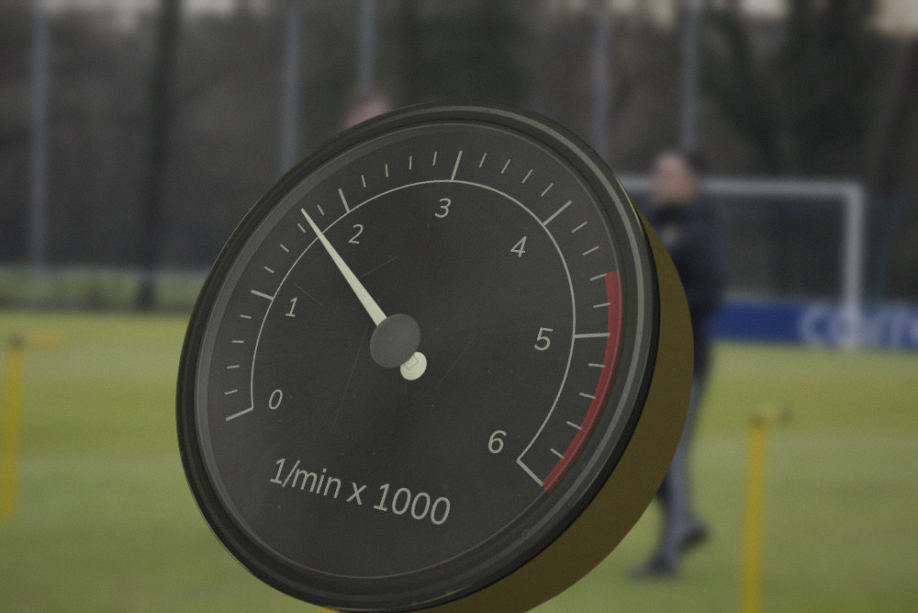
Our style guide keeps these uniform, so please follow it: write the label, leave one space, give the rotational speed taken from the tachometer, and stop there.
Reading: 1700 rpm
